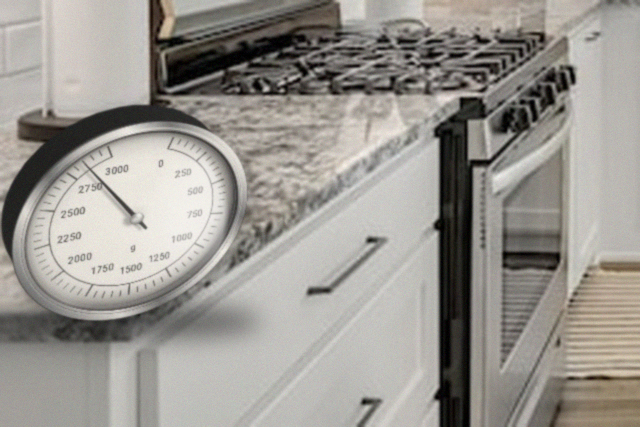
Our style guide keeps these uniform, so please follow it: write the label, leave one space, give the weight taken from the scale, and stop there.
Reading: 2850 g
